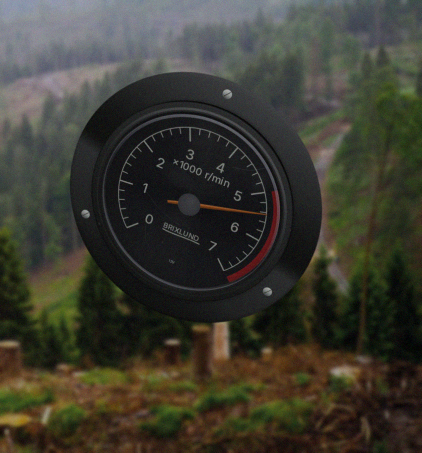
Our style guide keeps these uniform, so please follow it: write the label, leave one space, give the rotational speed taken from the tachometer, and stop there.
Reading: 5400 rpm
